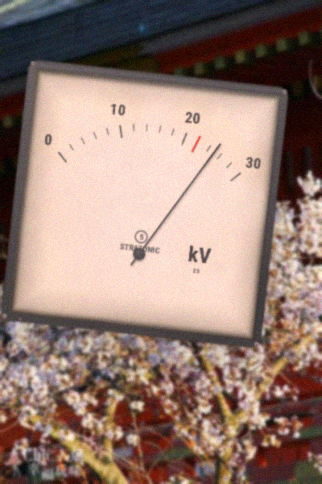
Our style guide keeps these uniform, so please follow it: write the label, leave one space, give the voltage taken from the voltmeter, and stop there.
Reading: 25 kV
